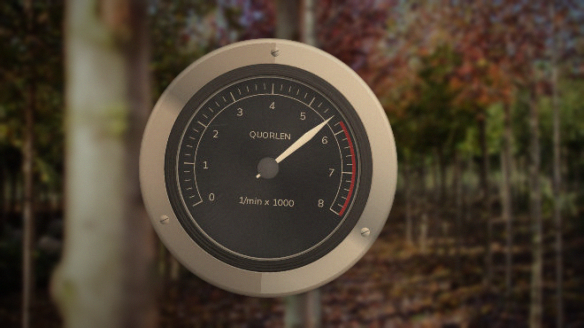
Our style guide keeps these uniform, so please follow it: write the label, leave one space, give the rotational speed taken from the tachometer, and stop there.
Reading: 5600 rpm
